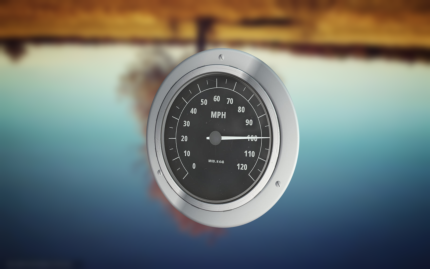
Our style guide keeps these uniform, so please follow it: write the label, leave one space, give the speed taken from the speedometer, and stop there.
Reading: 100 mph
